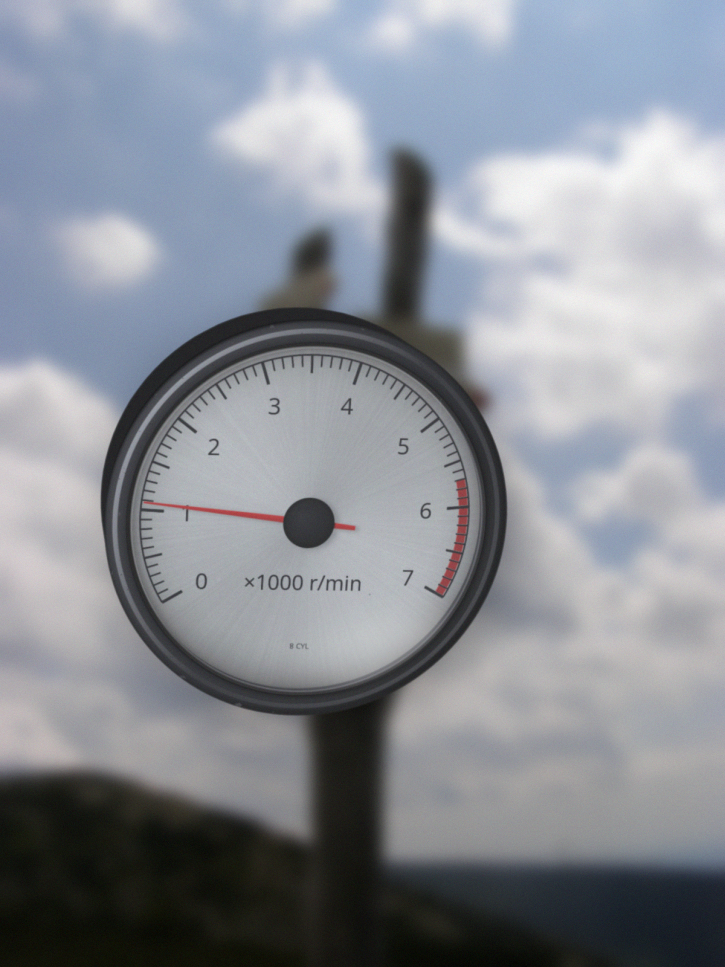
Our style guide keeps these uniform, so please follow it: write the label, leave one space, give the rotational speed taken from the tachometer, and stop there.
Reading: 1100 rpm
